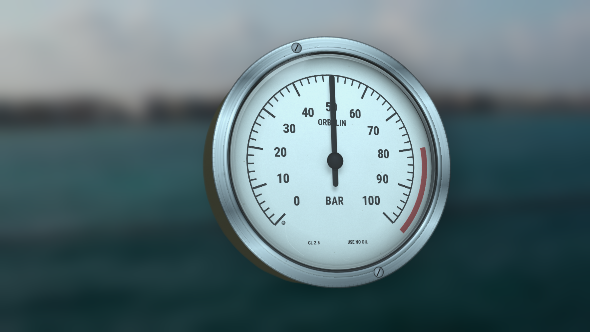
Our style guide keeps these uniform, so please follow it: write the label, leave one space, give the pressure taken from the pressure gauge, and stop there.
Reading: 50 bar
